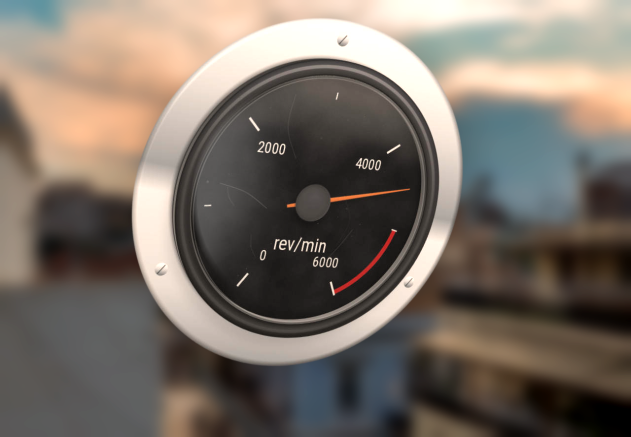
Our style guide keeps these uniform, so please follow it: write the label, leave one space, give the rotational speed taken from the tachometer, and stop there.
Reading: 4500 rpm
